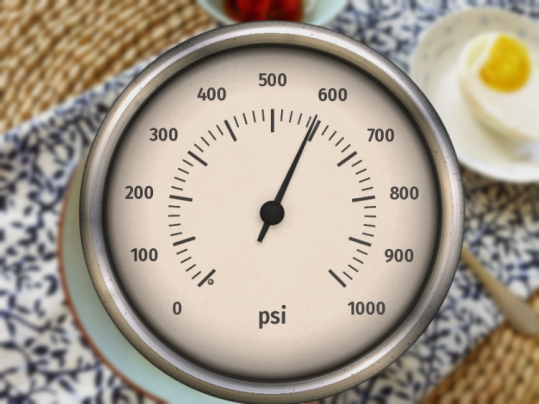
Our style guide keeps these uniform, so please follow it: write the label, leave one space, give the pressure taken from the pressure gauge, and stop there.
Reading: 590 psi
